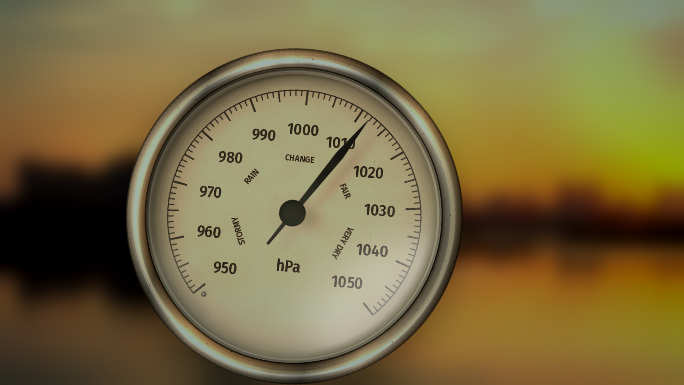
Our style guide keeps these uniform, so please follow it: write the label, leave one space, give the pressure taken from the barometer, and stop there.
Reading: 1012 hPa
